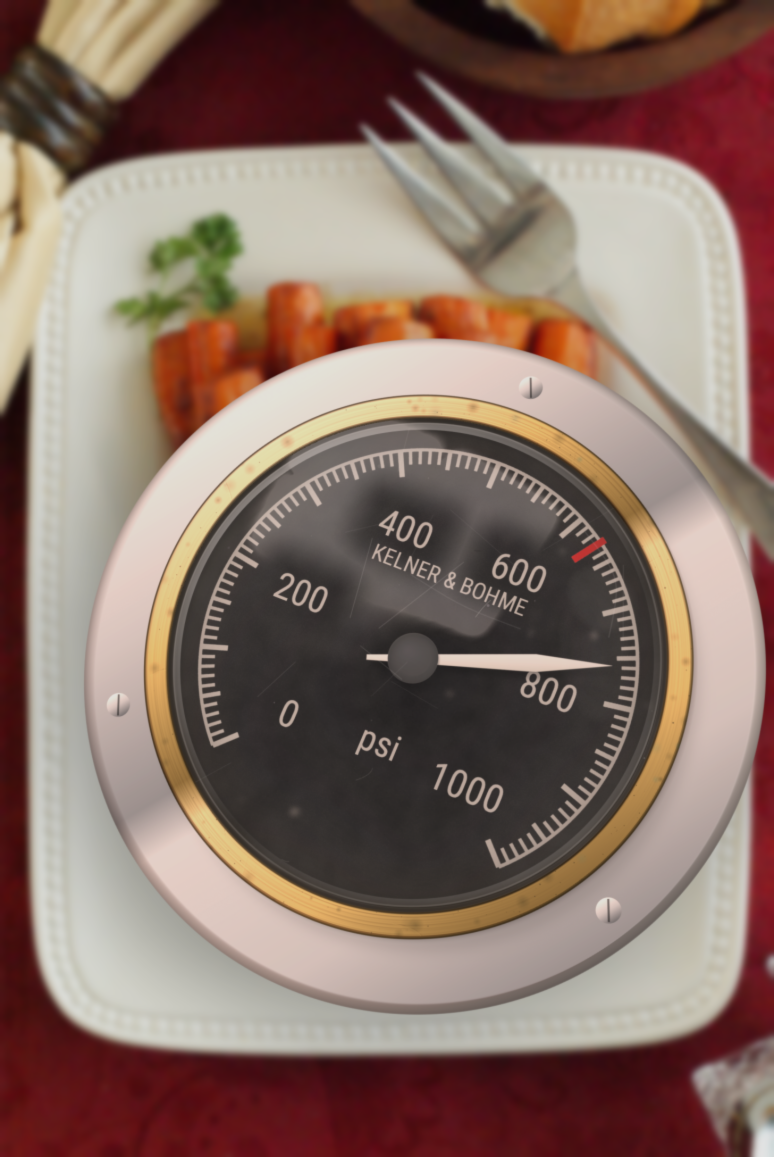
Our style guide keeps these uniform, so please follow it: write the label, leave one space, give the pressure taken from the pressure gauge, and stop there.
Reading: 760 psi
